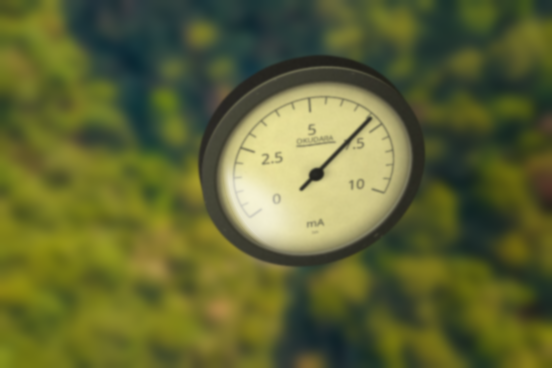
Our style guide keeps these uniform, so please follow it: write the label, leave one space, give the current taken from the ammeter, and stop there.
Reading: 7 mA
